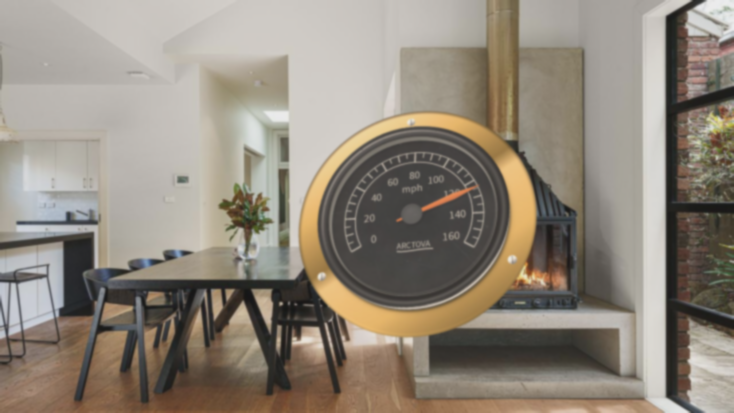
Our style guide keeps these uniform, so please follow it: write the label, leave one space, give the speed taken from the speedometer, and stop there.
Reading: 125 mph
